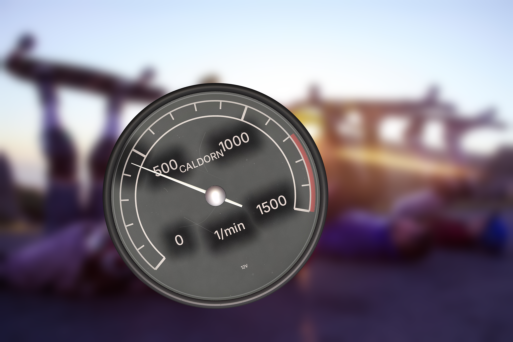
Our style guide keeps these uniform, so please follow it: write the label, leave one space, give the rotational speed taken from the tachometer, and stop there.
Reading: 450 rpm
